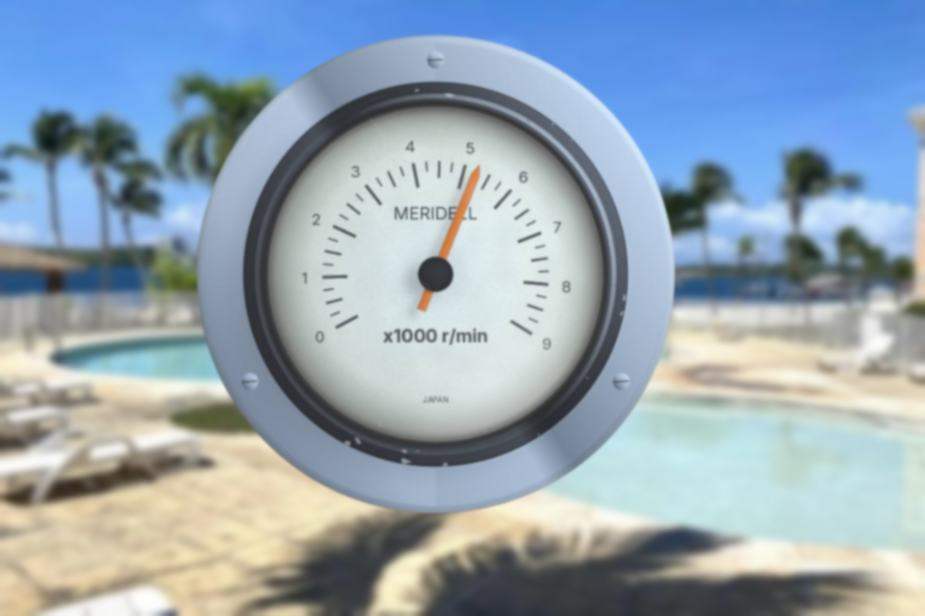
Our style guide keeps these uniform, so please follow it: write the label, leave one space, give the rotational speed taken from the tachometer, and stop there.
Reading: 5250 rpm
